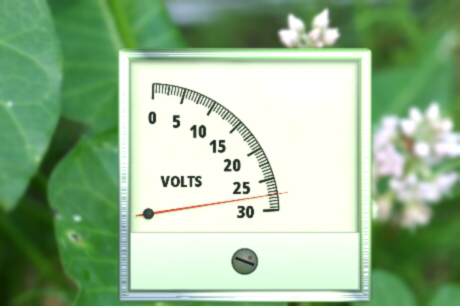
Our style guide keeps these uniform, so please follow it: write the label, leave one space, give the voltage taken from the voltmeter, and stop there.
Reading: 27.5 V
